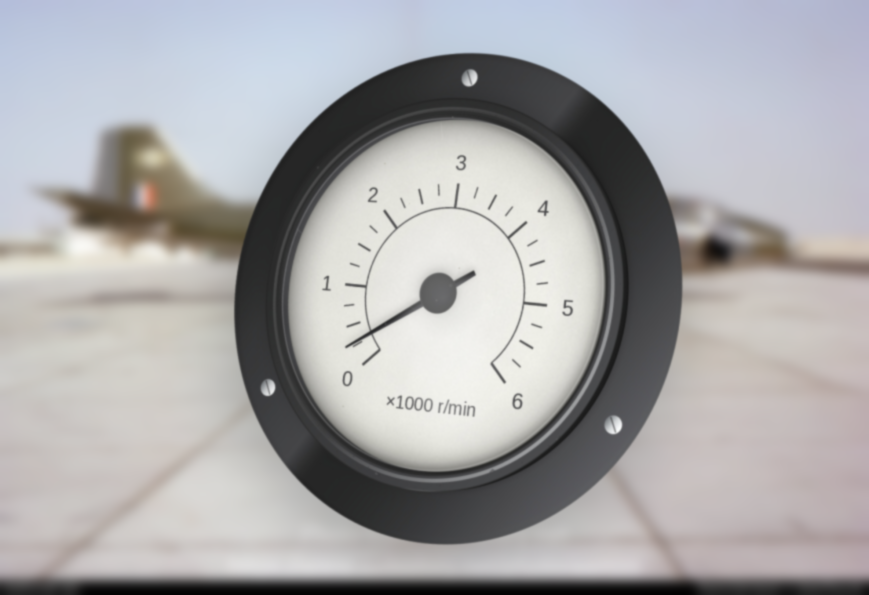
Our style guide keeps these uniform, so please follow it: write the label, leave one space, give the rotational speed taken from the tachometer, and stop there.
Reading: 250 rpm
